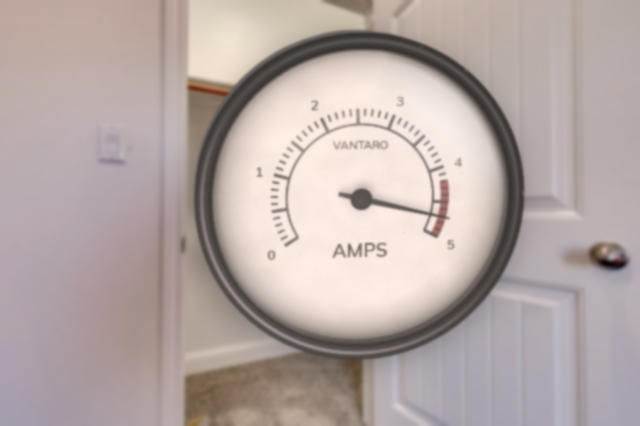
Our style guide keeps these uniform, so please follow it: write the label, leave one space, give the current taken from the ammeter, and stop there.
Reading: 4.7 A
